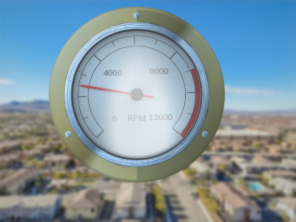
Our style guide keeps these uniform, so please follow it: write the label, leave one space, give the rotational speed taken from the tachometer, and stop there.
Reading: 2500 rpm
